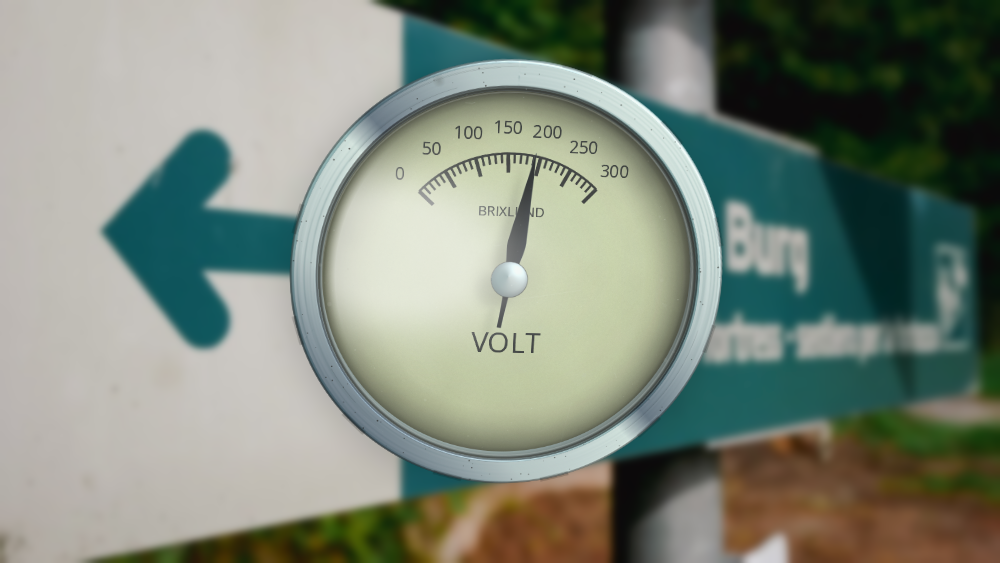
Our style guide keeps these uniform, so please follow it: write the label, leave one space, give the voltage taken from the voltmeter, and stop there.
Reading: 190 V
